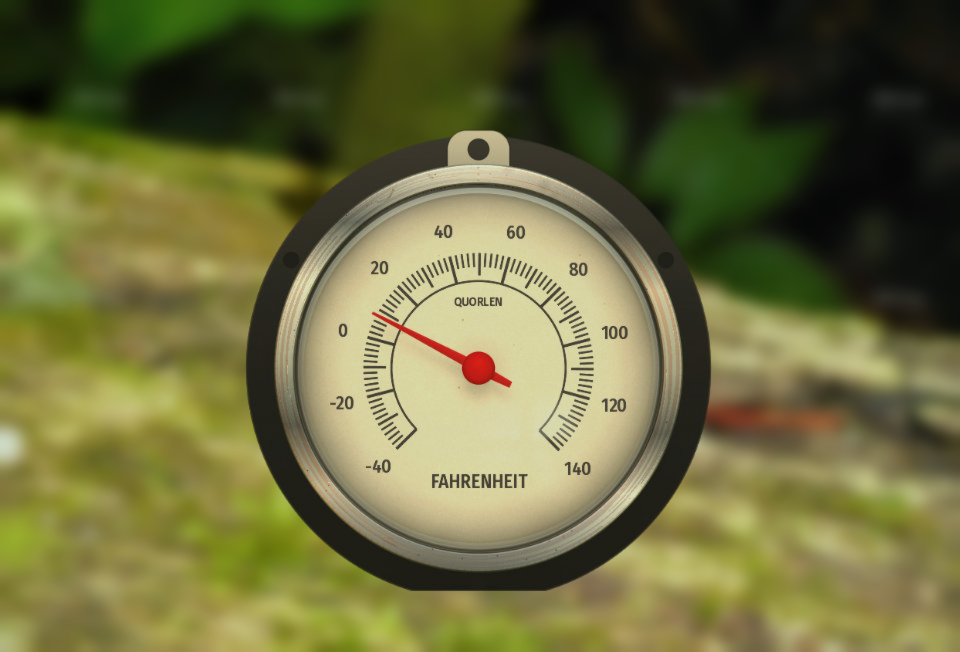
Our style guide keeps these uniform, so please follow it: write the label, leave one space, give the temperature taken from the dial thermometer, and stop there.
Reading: 8 °F
